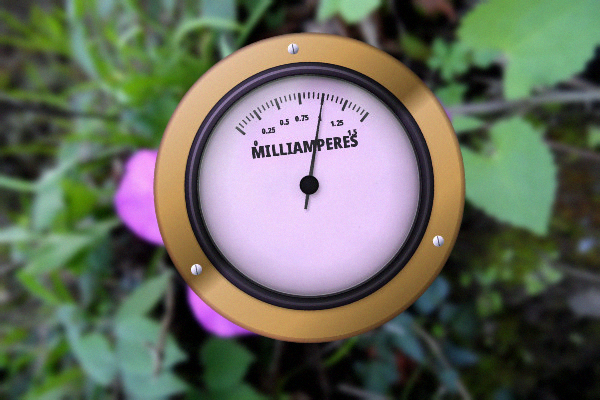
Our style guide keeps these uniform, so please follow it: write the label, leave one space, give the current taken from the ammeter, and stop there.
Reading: 1 mA
